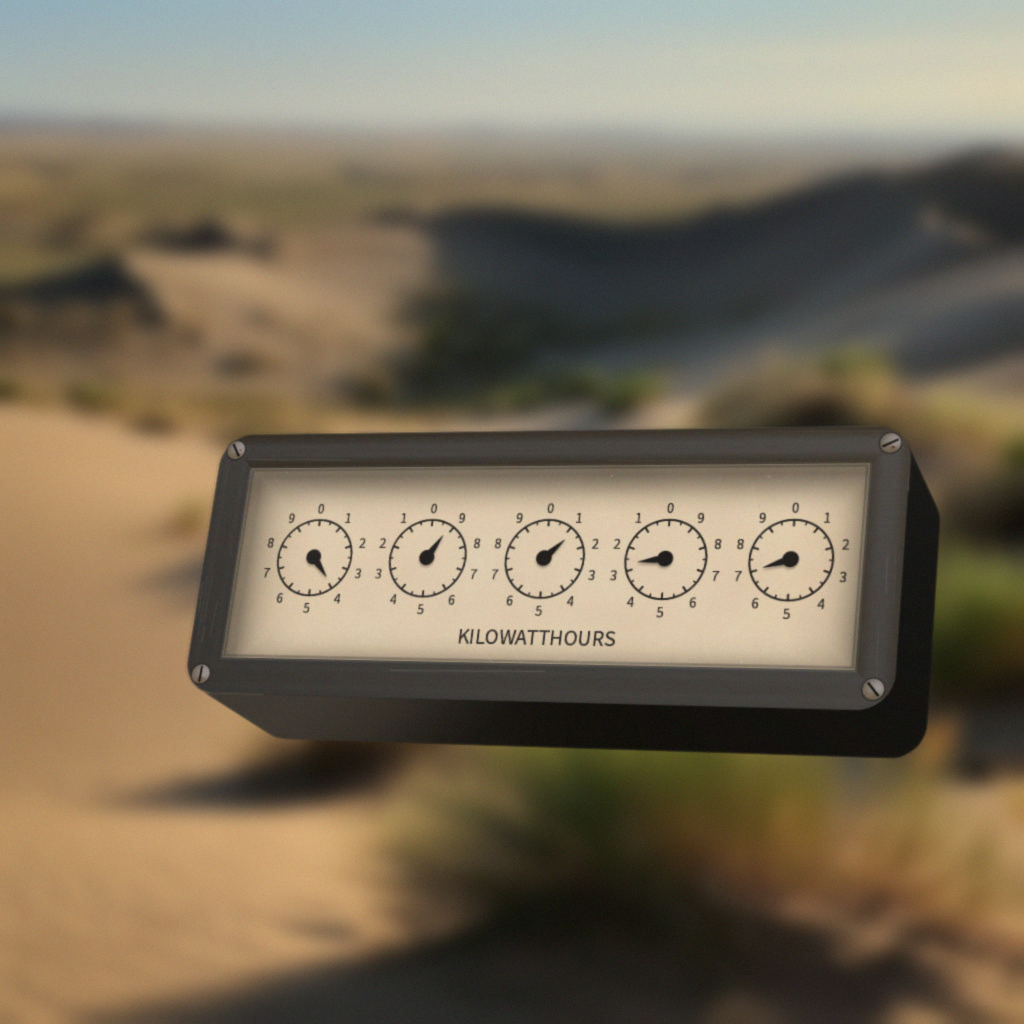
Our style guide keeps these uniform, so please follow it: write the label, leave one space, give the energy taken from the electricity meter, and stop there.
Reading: 39127 kWh
